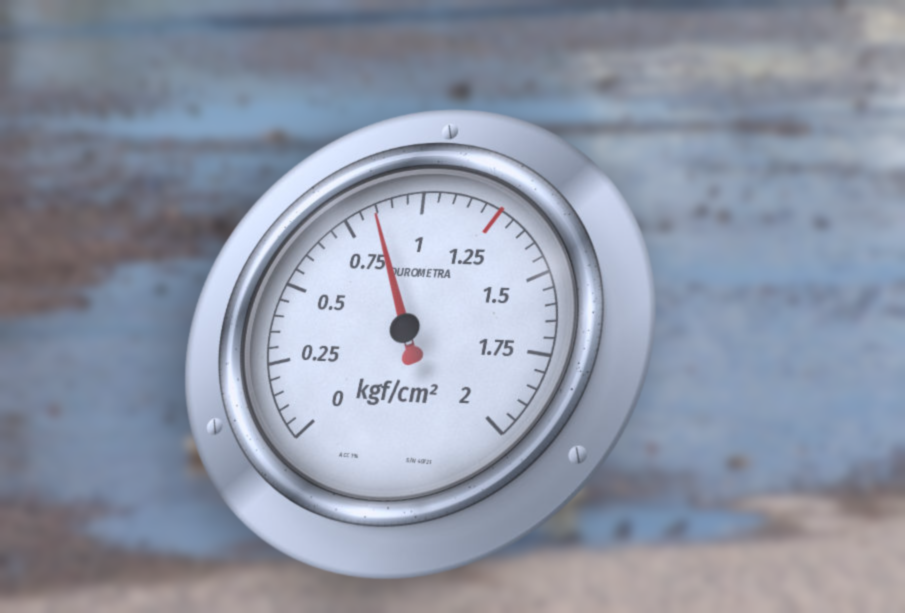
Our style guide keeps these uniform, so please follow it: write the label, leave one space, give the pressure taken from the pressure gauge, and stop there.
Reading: 0.85 kg/cm²
